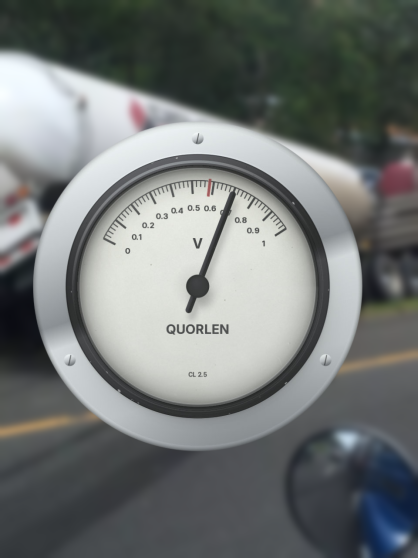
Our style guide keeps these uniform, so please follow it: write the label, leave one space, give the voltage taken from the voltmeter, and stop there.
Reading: 0.7 V
